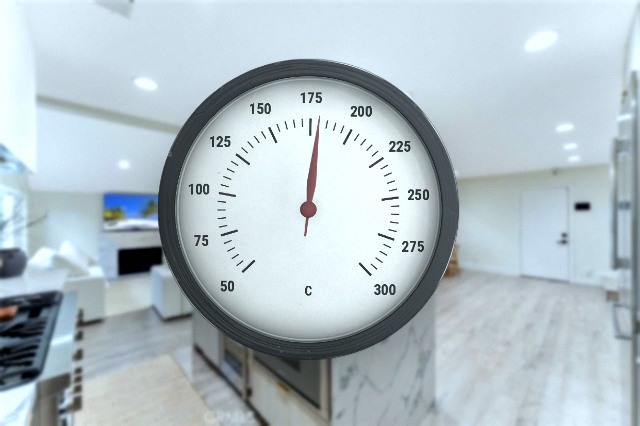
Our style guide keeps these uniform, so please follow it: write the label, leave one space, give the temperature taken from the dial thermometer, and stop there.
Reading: 180 °C
